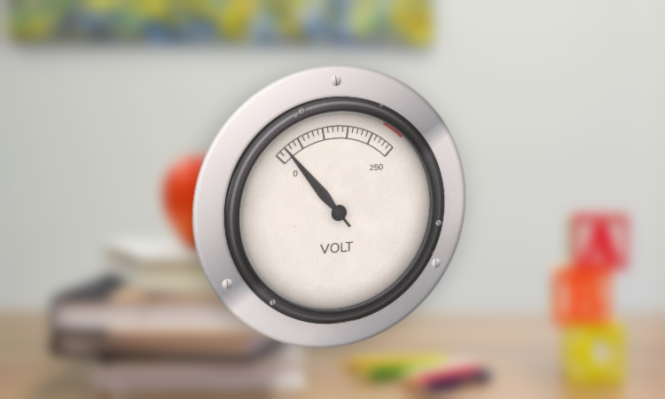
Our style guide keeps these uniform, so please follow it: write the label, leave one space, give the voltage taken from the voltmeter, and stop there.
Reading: 20 V
